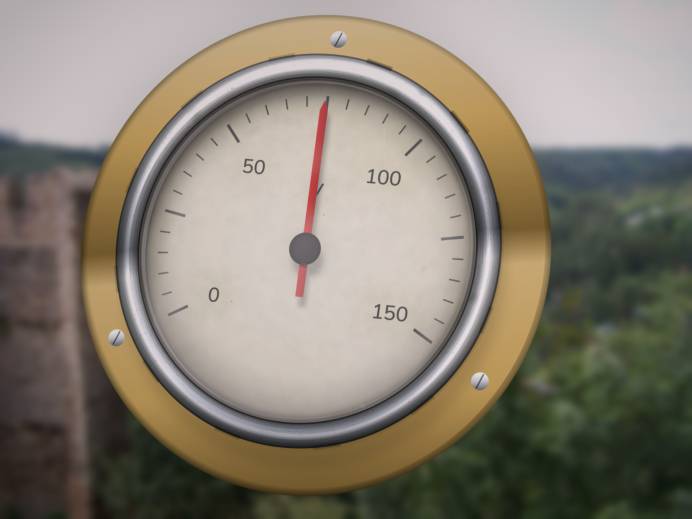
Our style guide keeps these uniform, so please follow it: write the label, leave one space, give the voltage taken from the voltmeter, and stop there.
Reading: 75 V
